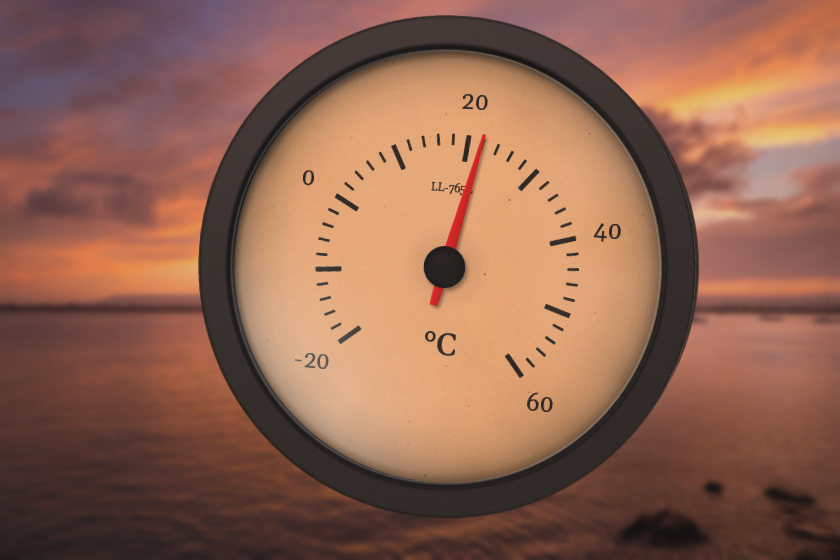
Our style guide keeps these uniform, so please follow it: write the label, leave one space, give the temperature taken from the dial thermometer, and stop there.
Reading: 22 °C
